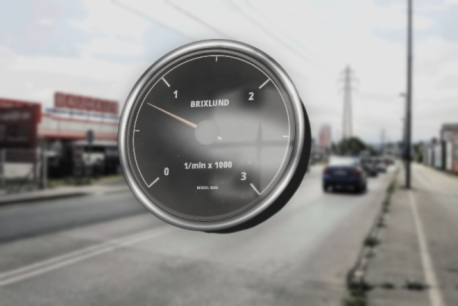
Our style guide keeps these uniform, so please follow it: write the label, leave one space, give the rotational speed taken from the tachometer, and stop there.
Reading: 750 rpm
